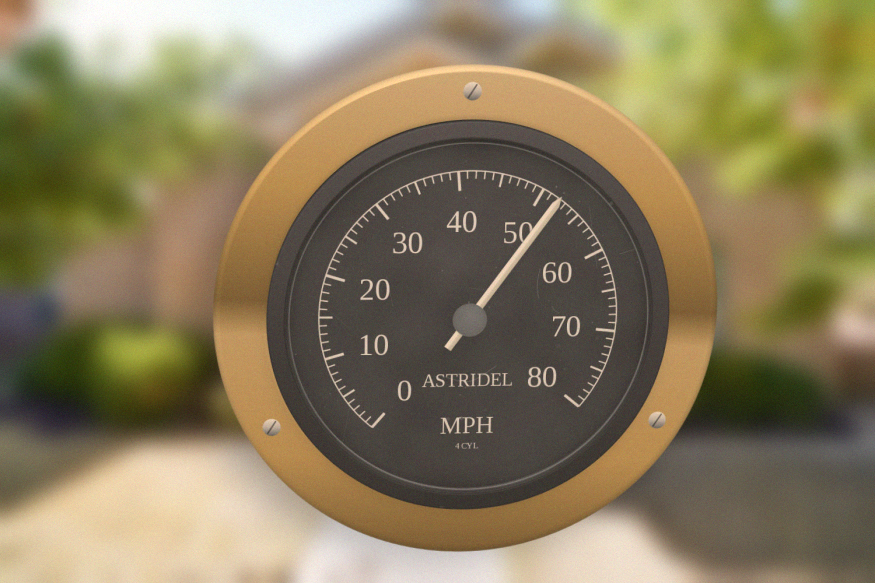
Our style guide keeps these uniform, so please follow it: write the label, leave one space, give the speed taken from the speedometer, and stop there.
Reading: 52 mph
